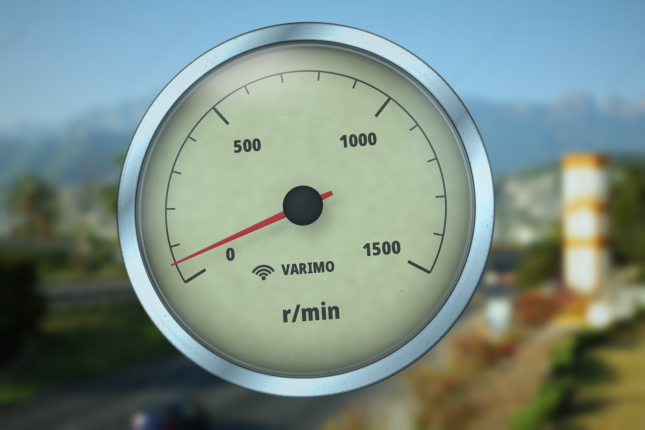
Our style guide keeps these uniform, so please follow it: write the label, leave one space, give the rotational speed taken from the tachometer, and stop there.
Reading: 50 rpm
